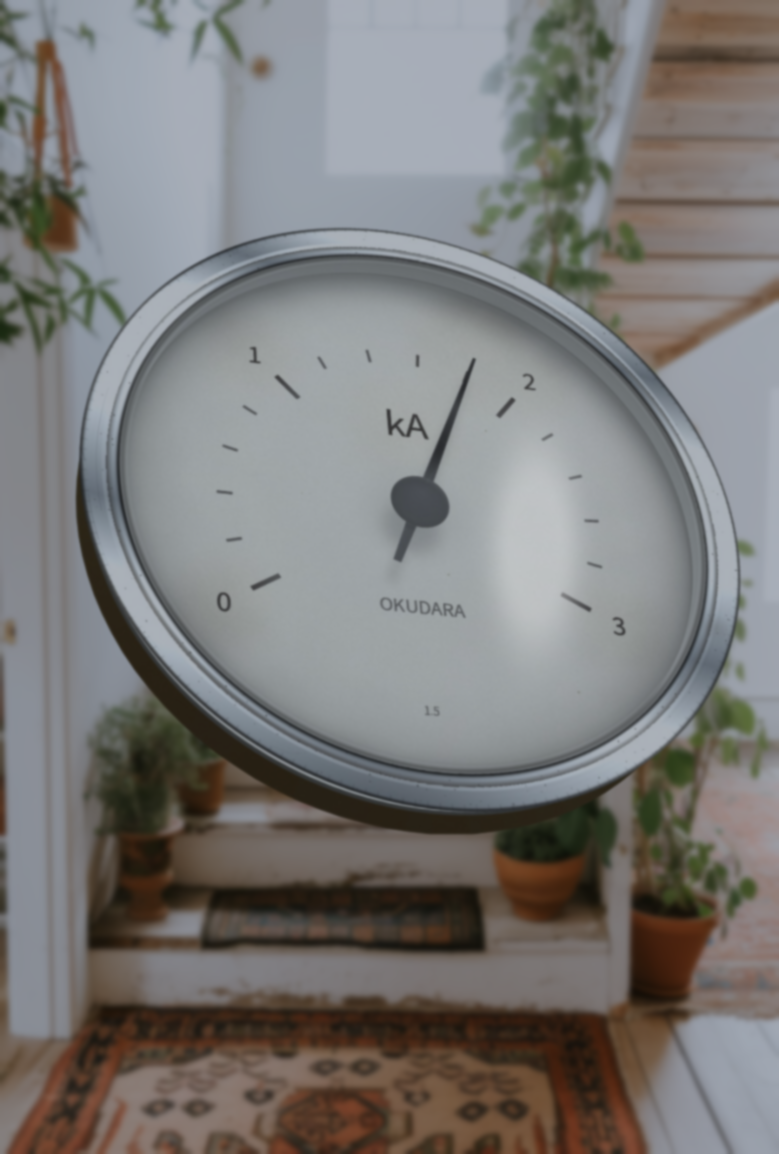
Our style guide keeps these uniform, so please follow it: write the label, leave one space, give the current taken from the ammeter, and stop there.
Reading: 1.8 kA
